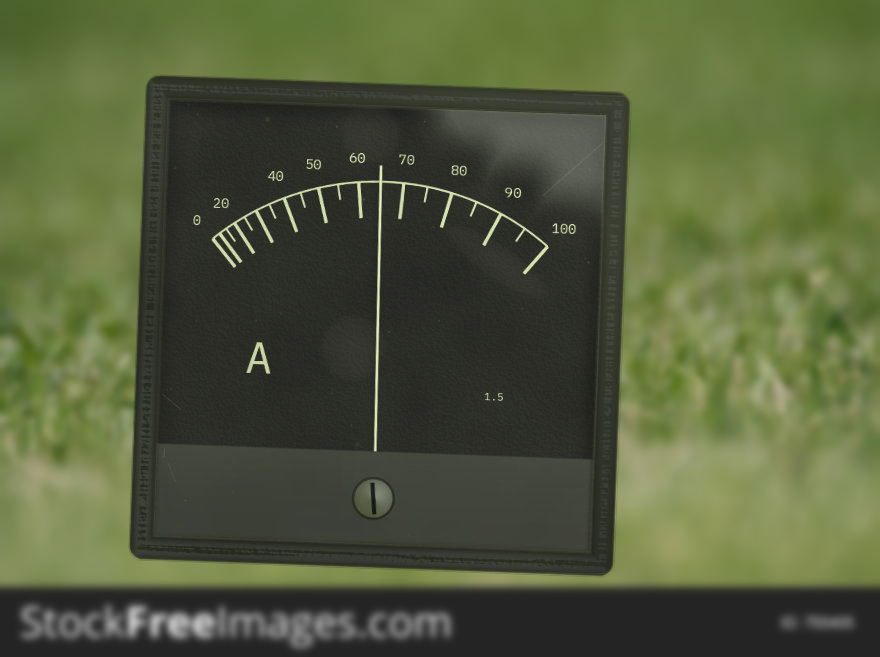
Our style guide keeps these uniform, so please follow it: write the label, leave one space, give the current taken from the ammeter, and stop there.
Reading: 65 A
